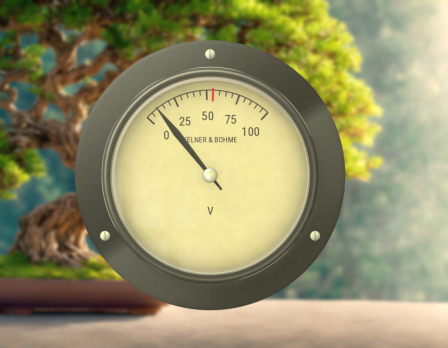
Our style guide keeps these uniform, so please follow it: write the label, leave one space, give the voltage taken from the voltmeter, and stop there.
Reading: 10 V
